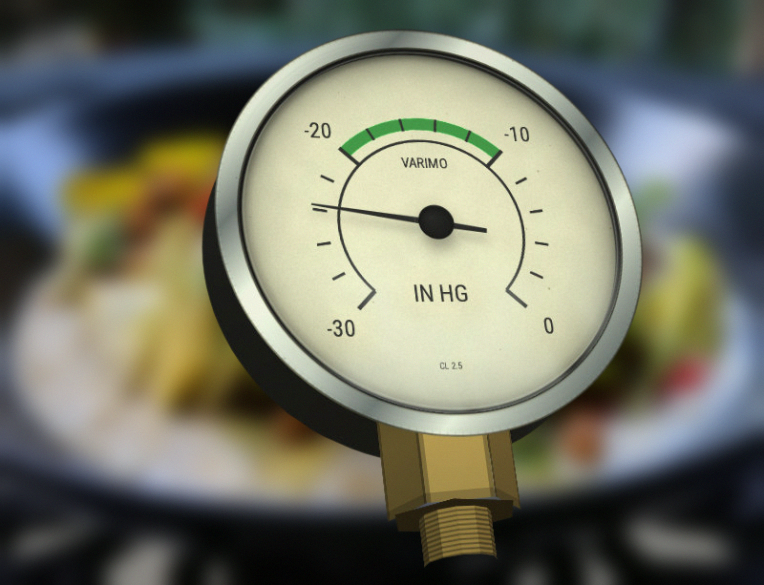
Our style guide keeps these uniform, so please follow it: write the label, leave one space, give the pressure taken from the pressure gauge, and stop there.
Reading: -24 inHg
